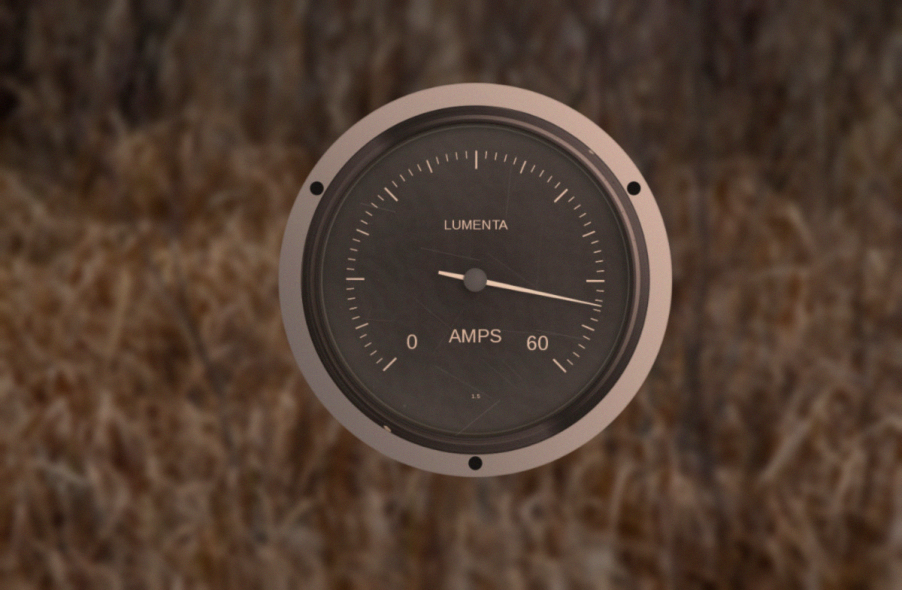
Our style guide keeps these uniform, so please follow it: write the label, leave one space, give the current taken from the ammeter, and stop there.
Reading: 52.5 A
